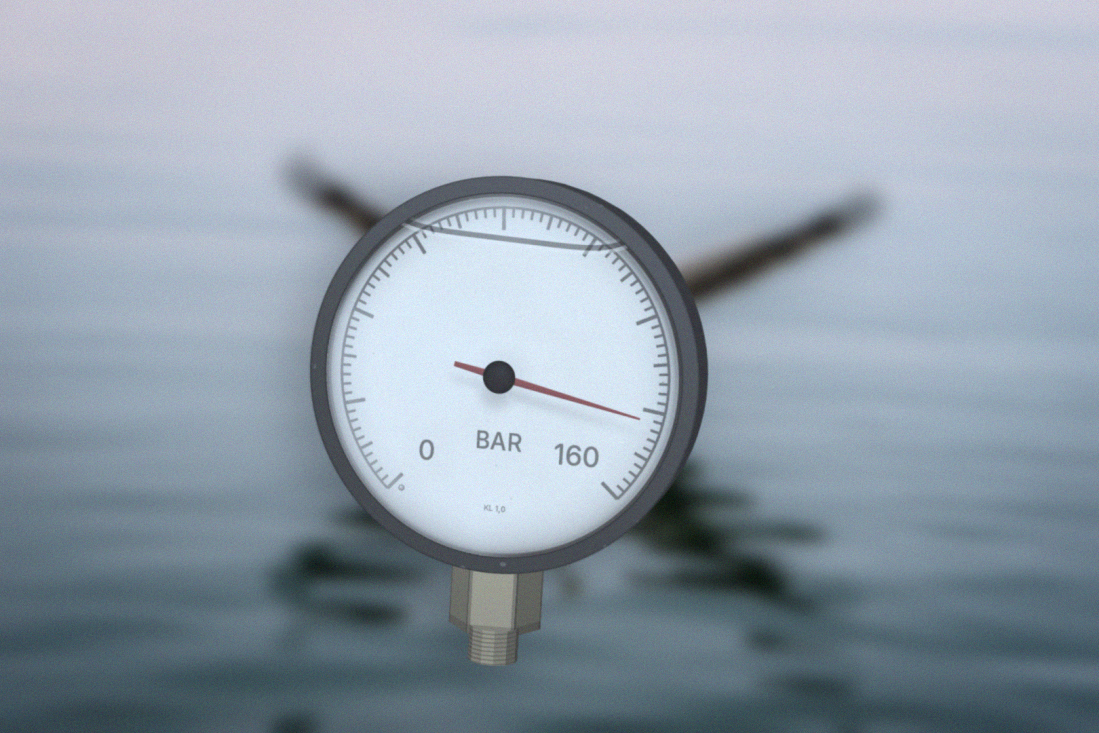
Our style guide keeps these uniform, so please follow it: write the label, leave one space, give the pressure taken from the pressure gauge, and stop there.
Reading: 142 bar
